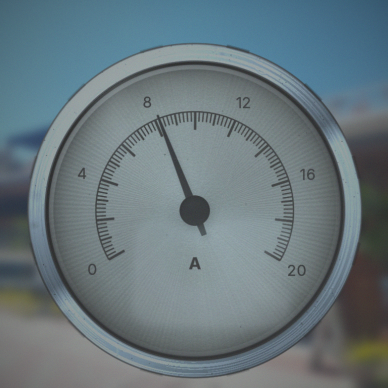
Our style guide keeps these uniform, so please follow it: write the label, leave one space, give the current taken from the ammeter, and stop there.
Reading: 8.2 A
